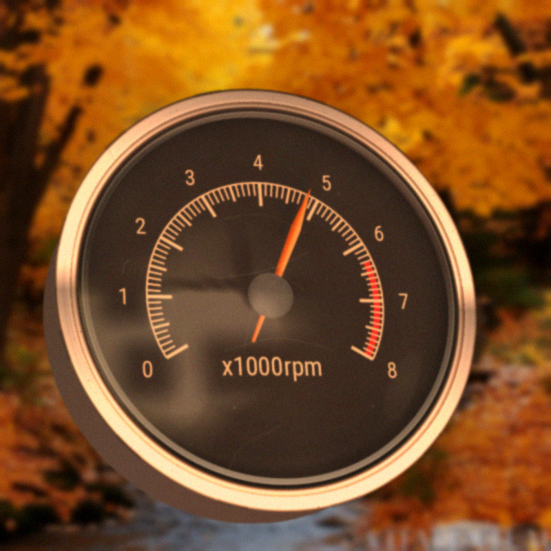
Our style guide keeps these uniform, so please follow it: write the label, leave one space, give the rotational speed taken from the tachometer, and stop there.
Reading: 4800 rpm
